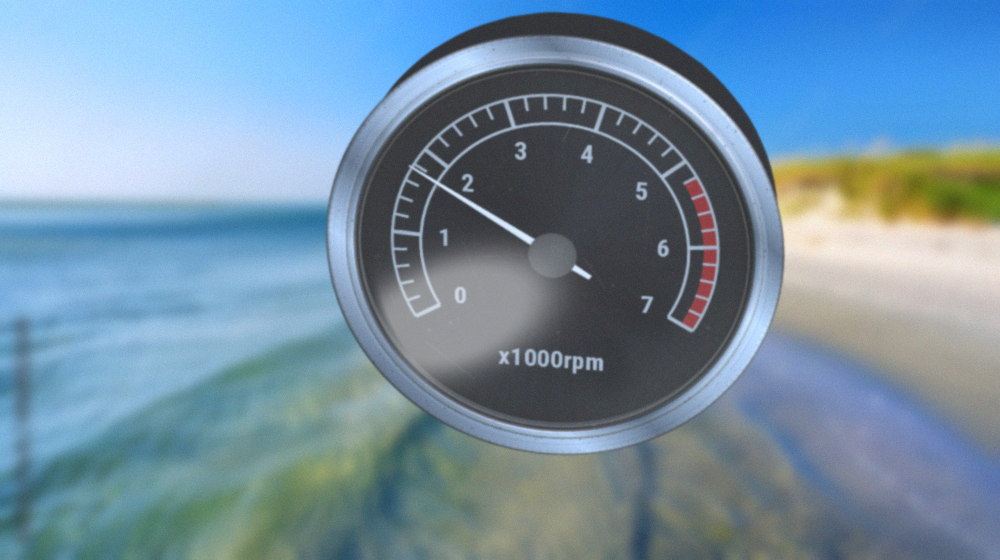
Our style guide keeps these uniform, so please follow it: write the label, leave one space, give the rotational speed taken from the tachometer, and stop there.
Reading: 1800 rpm
